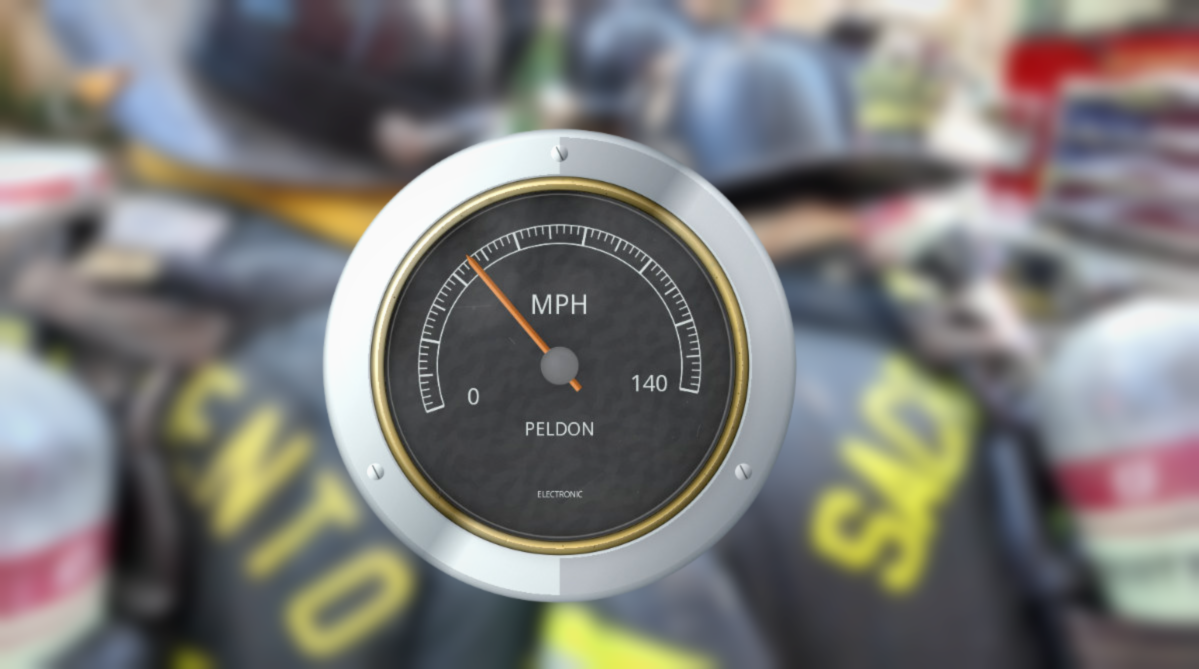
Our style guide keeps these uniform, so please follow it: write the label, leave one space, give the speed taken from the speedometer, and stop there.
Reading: 46 mph
